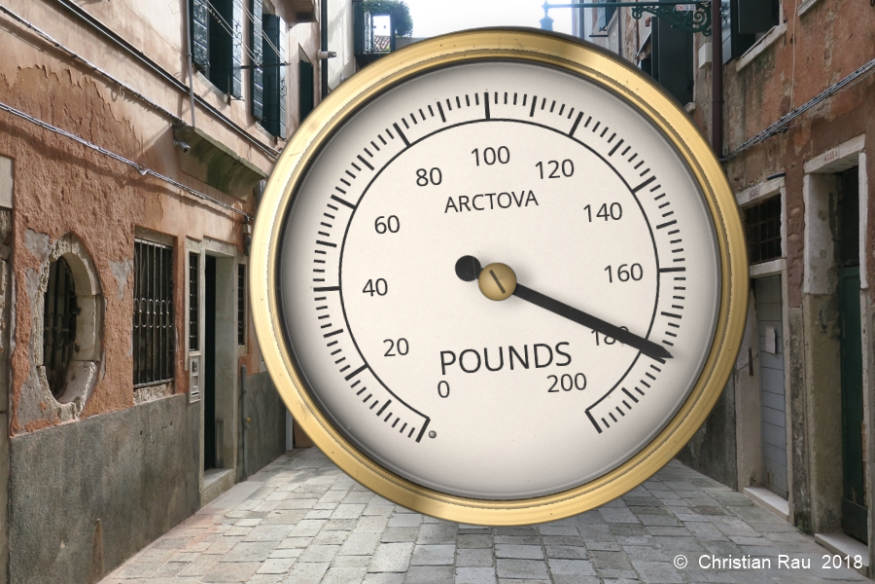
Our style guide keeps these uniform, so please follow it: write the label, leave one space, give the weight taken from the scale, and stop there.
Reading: 178 lb
